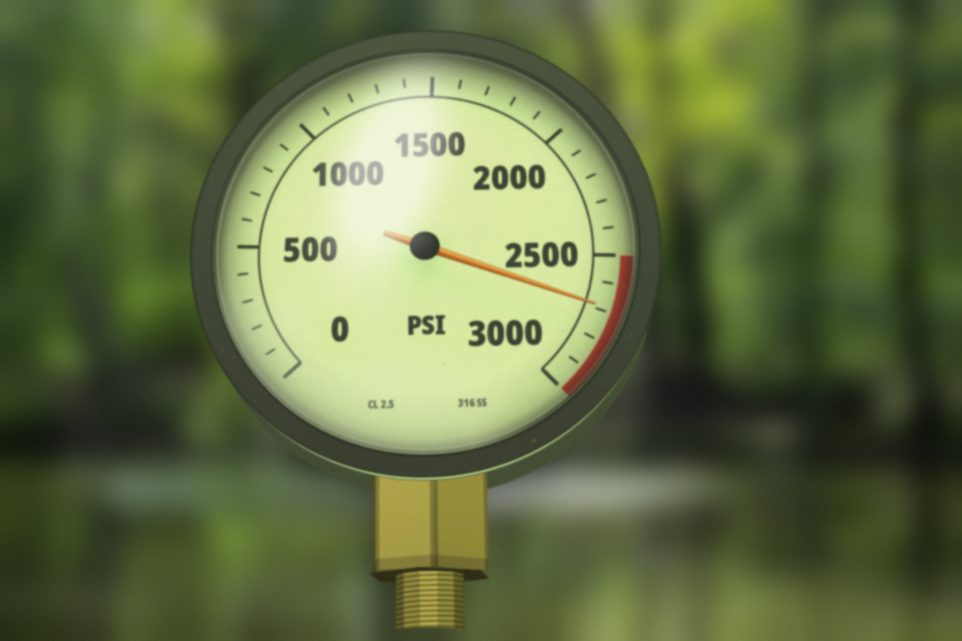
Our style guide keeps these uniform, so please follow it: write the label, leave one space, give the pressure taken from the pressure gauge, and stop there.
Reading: 2700 psi
